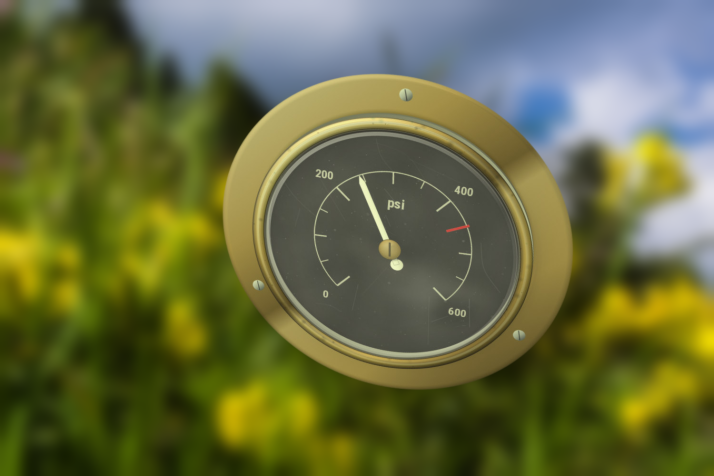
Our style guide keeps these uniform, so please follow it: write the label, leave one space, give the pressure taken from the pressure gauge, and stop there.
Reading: 250 psi
